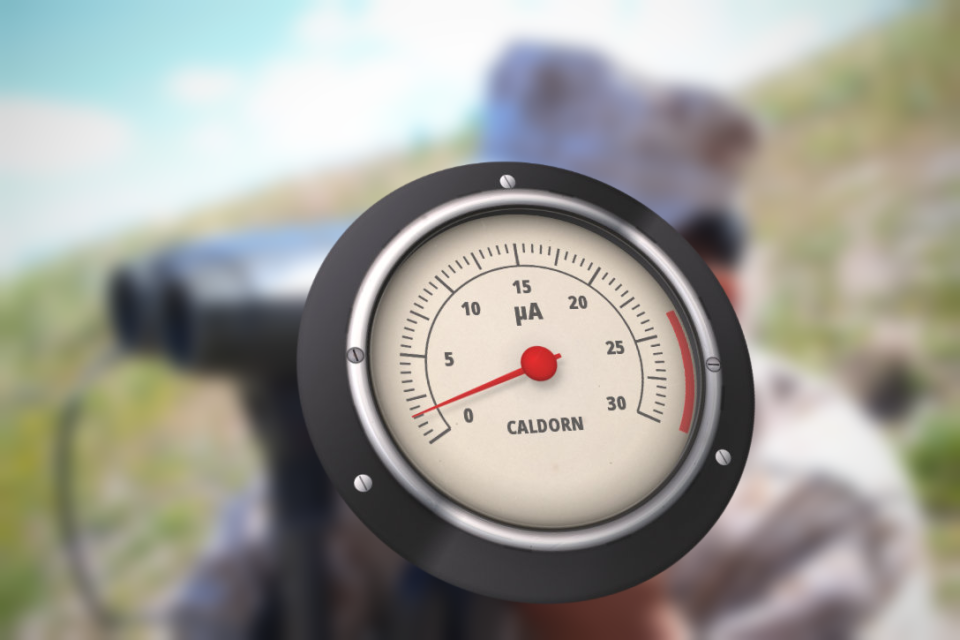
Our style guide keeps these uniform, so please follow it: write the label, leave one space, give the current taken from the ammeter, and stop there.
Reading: 1.5 µA
